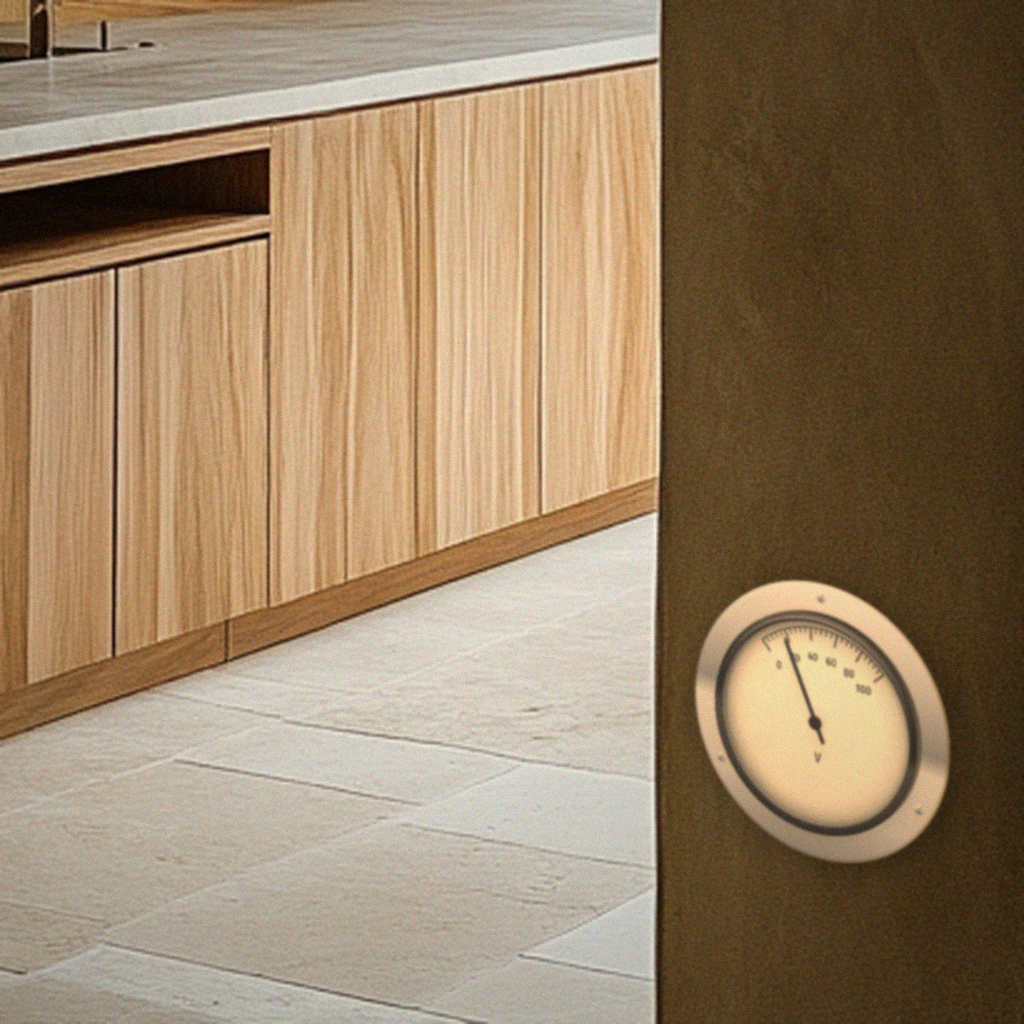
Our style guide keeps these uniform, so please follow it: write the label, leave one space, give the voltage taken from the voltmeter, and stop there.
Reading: 20 V
